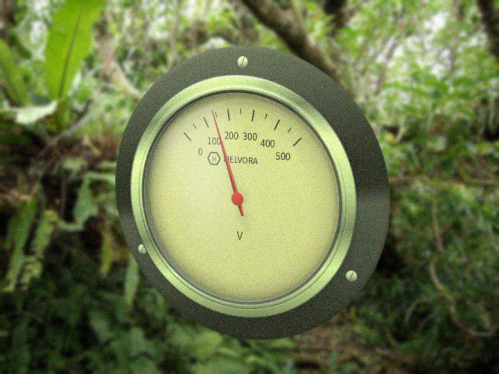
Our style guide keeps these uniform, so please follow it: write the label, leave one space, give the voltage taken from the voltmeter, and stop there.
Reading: 150 V
